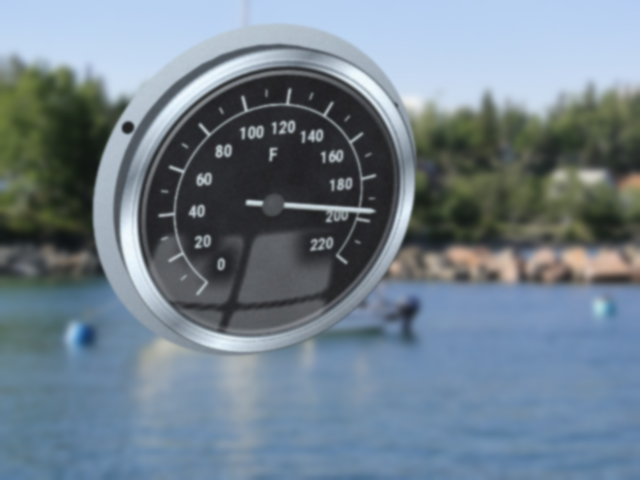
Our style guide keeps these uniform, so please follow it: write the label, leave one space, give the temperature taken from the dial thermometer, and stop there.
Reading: 195 °F
